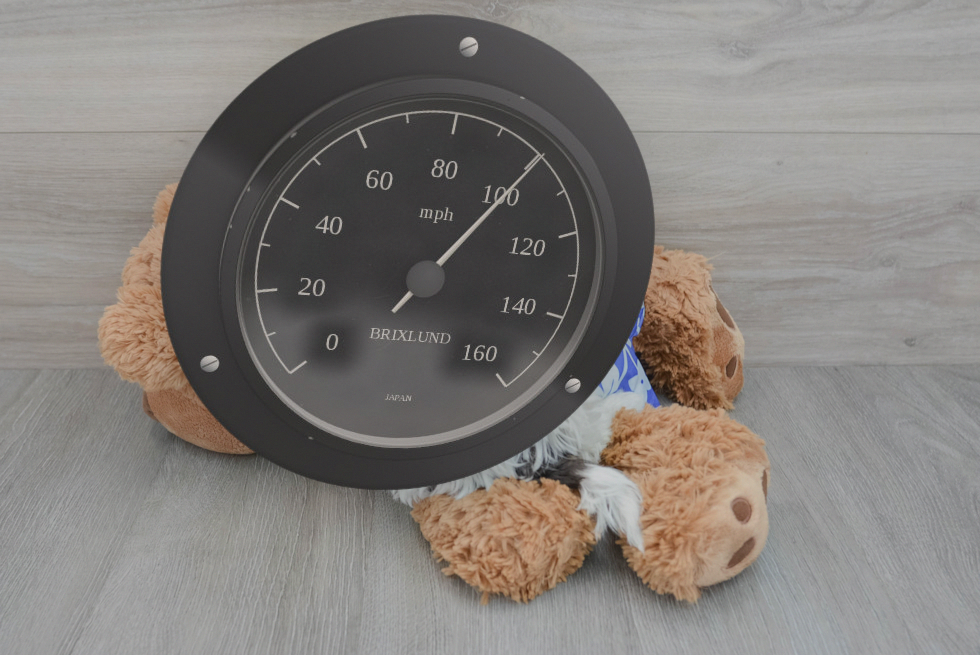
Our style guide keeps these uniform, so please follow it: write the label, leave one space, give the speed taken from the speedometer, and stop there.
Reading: 100 mph
